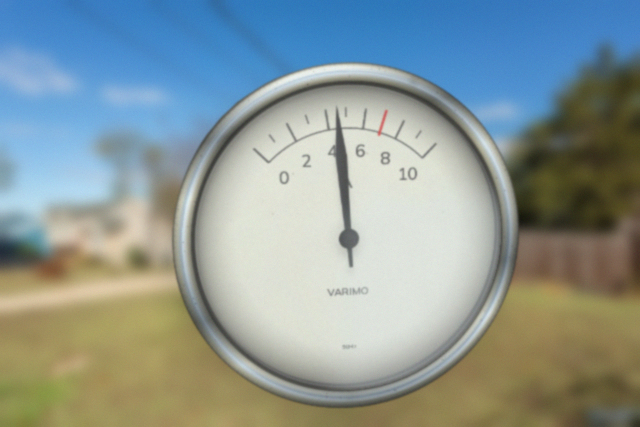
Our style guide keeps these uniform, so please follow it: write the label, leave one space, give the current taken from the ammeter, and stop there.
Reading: 4.5 A
